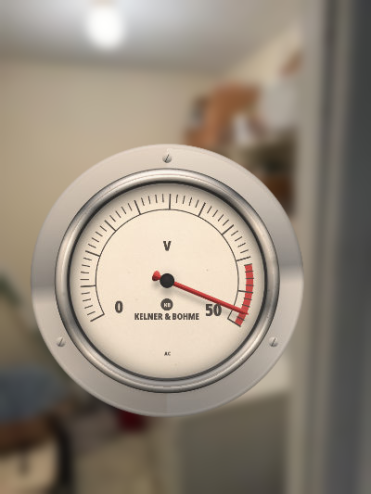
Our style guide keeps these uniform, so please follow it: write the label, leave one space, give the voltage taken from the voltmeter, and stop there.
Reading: 48 V
